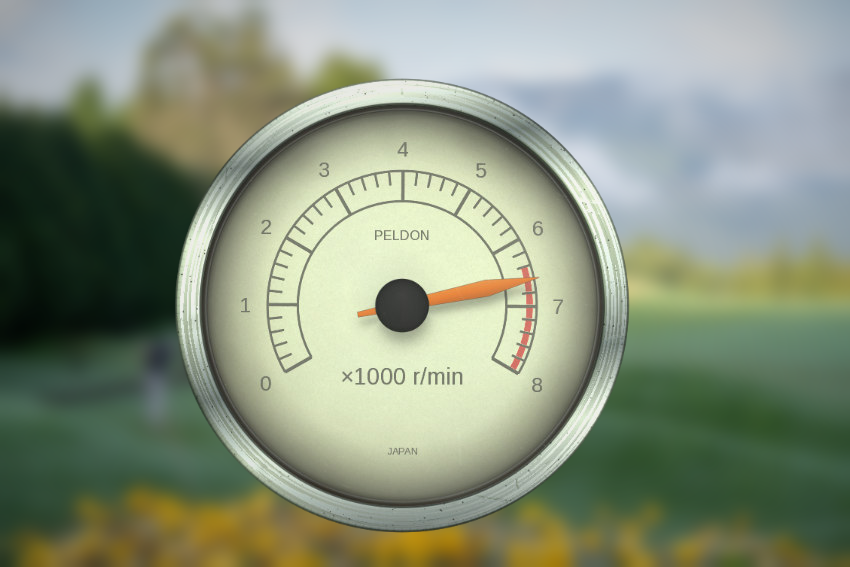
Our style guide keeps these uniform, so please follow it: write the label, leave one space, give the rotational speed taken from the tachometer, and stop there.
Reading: 6600 rpm
